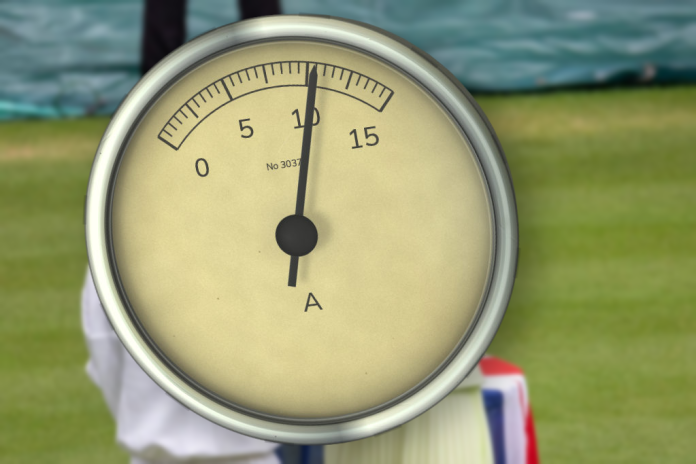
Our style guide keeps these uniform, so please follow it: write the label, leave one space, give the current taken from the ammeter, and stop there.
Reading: 10.5 A
